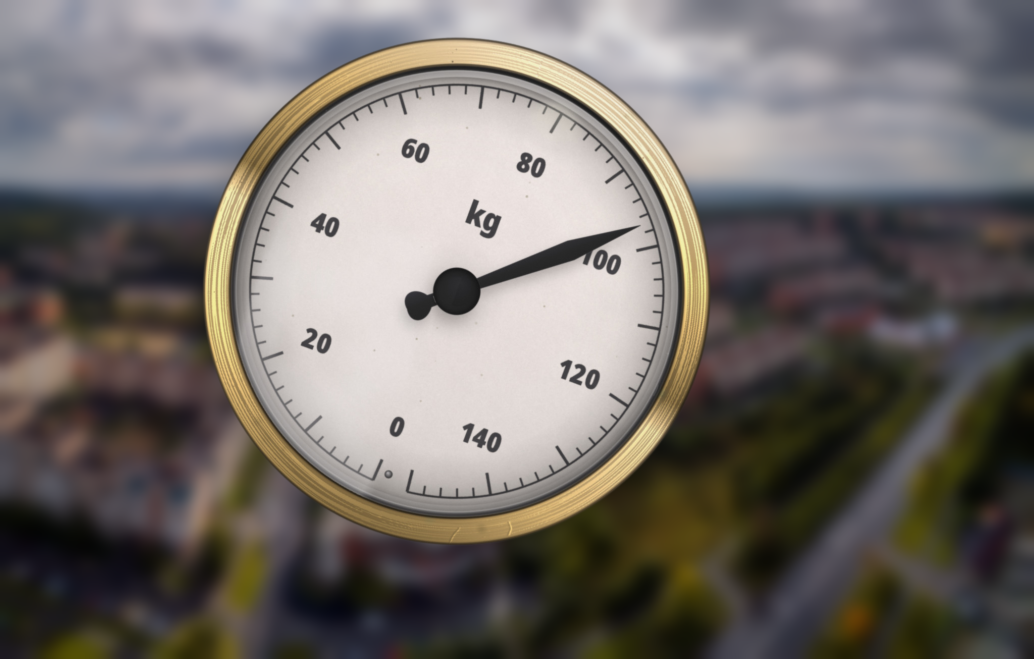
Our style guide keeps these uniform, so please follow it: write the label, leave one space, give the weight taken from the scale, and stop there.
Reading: 97 kg
